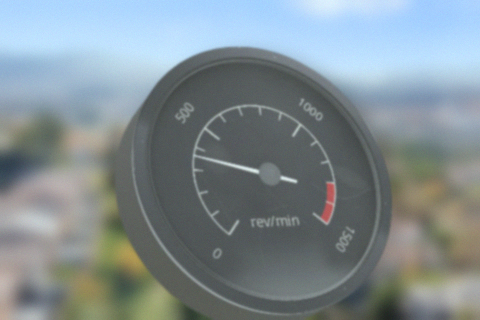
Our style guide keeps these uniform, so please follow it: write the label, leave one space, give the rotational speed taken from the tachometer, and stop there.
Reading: 350 rpm
